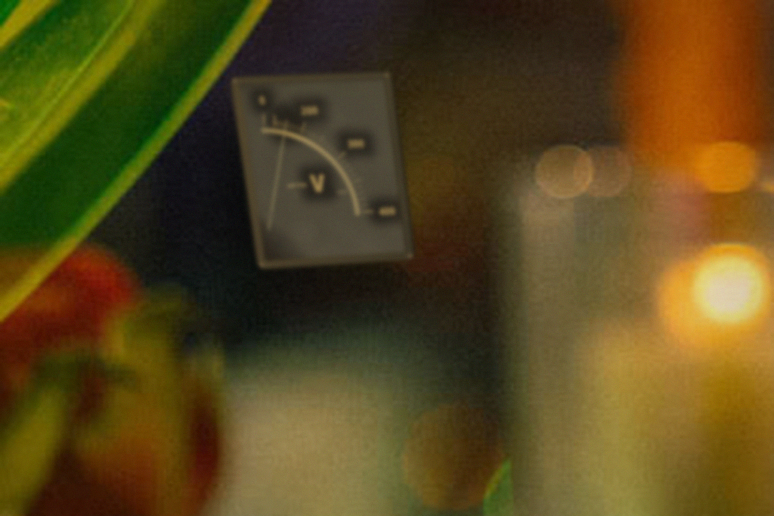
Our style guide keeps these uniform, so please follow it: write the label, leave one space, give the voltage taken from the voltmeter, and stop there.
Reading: 150 V
